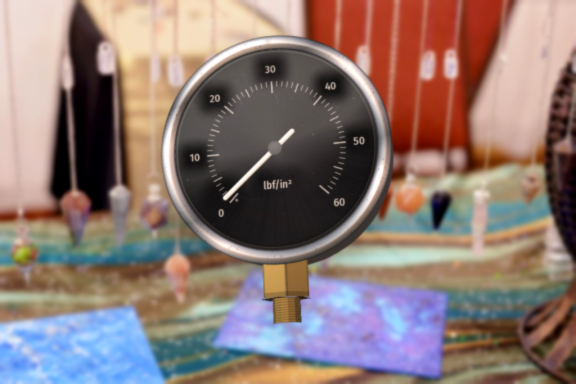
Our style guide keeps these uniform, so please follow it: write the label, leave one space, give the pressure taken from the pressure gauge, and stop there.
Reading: 1 psi
